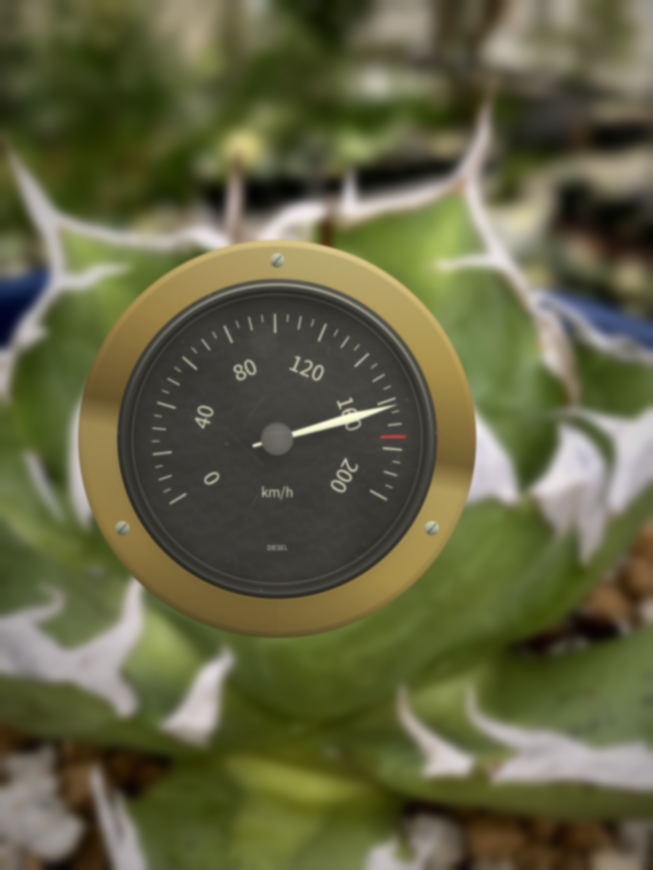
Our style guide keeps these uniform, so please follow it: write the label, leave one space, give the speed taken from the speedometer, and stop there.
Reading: 162.5 km/h
